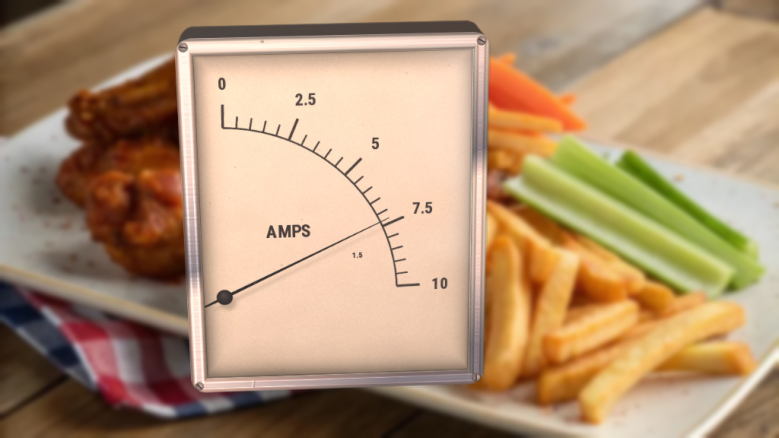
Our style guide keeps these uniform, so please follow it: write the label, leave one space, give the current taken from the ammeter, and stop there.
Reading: 7.25 A
